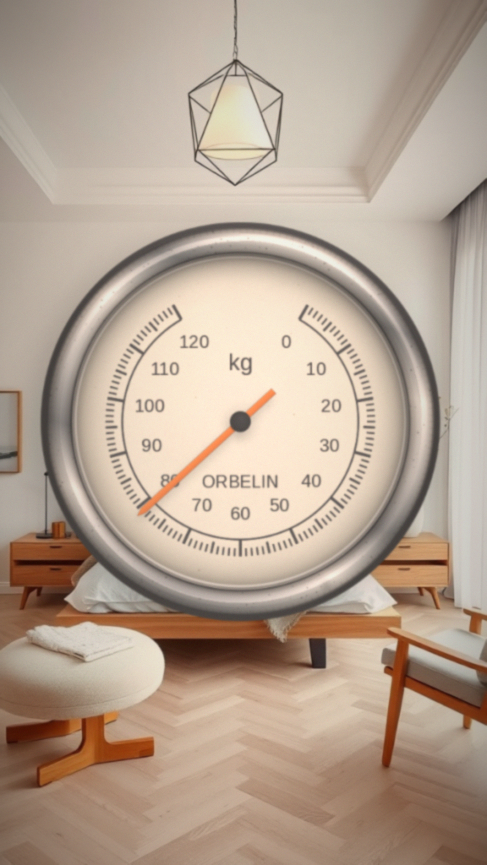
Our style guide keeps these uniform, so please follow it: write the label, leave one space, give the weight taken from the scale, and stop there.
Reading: 79 kg
